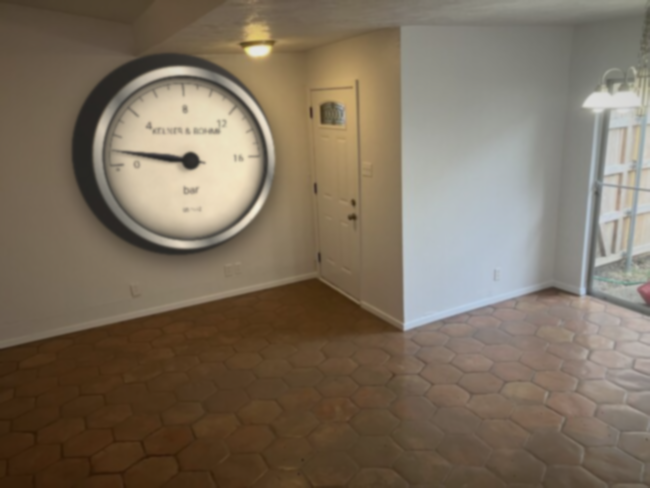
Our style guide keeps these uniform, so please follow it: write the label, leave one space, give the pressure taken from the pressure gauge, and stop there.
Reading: 1 bar
